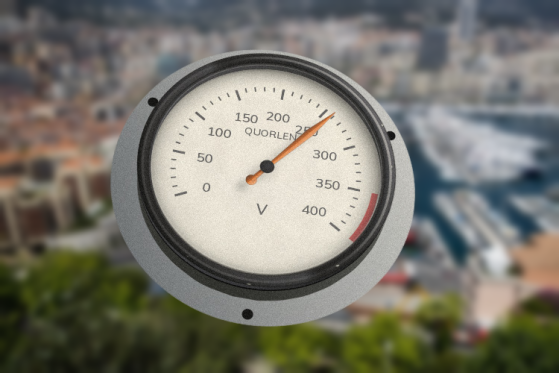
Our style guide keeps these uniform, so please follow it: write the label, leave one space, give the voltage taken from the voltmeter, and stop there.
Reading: 260 V
